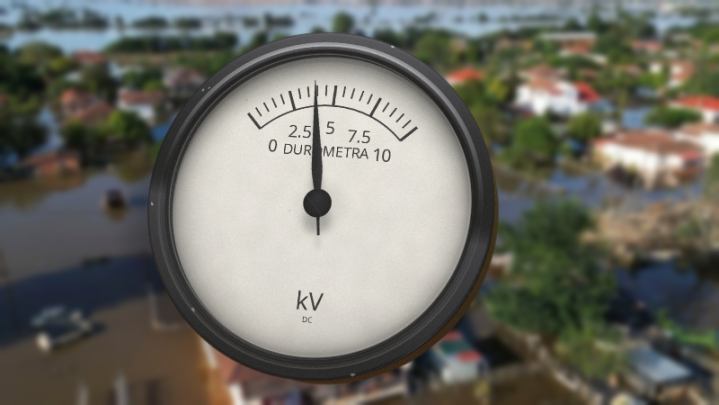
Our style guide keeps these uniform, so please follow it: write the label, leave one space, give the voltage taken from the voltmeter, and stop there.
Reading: 4 kV
